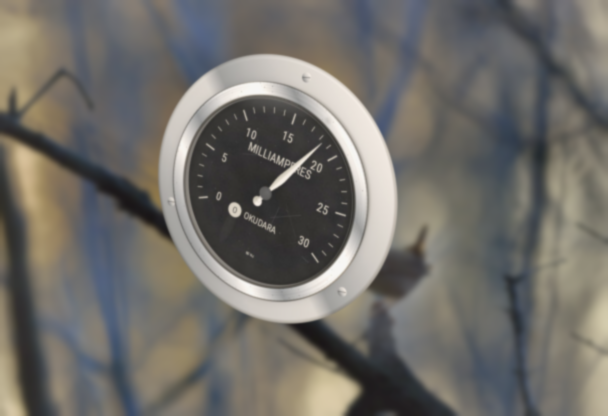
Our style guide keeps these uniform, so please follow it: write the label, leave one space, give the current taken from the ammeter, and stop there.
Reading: 18.5 mA
